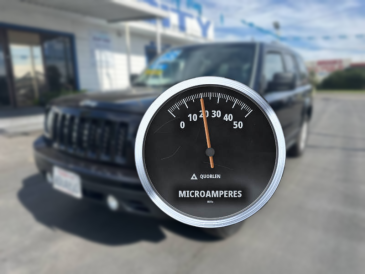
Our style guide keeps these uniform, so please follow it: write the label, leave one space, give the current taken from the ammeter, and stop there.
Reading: 20 µA
